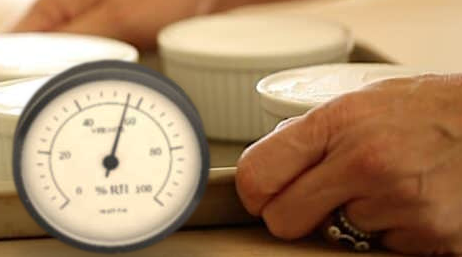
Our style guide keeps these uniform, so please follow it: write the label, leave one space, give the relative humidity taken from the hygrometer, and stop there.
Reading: 56 %
